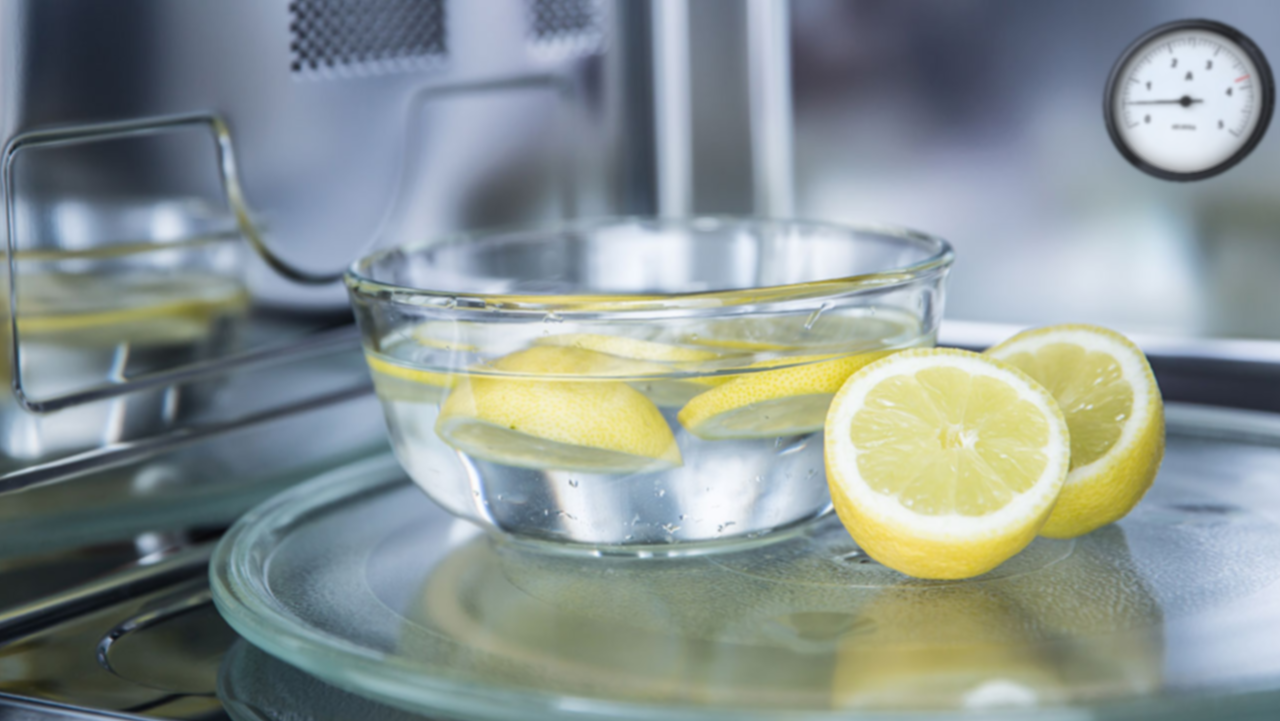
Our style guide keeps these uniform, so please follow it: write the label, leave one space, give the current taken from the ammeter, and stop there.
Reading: 0.5 A
